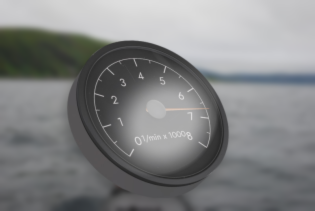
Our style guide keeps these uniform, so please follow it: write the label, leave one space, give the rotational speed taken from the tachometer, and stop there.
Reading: 6750 rpm
